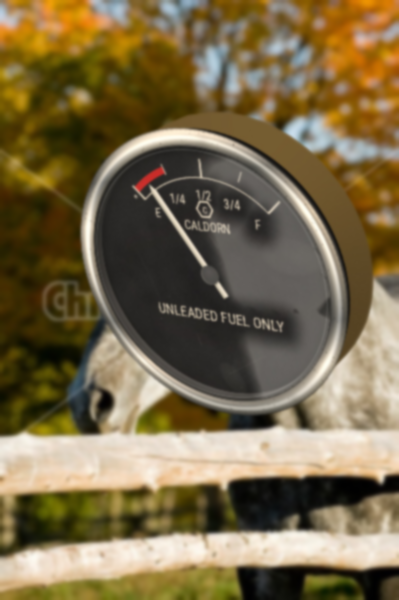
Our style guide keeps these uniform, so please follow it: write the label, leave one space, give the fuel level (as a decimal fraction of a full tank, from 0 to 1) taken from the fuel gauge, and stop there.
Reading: 0.125
